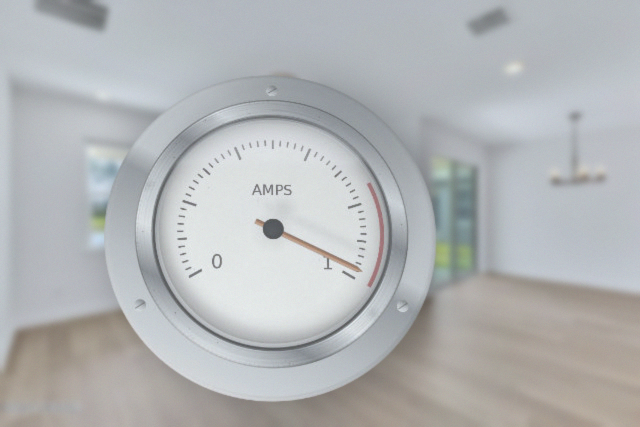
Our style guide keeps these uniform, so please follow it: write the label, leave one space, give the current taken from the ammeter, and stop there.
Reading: 0.98 A
